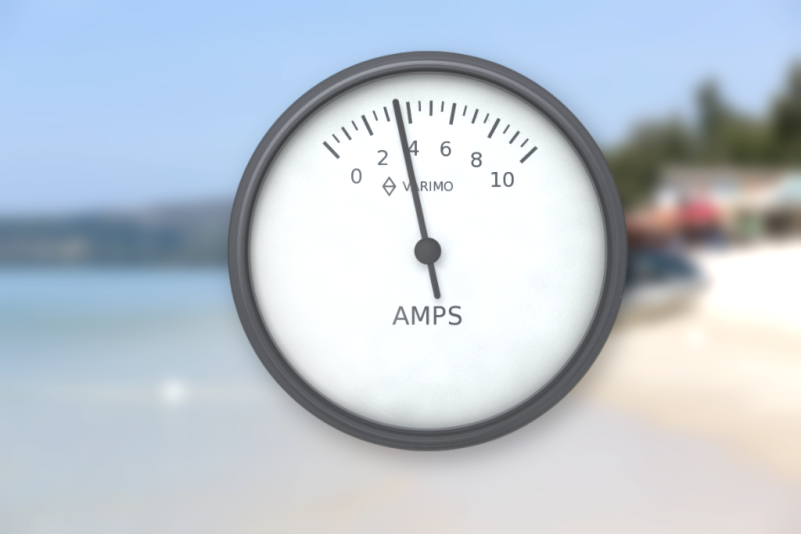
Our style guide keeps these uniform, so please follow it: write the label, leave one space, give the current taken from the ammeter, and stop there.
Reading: 3.5 A
